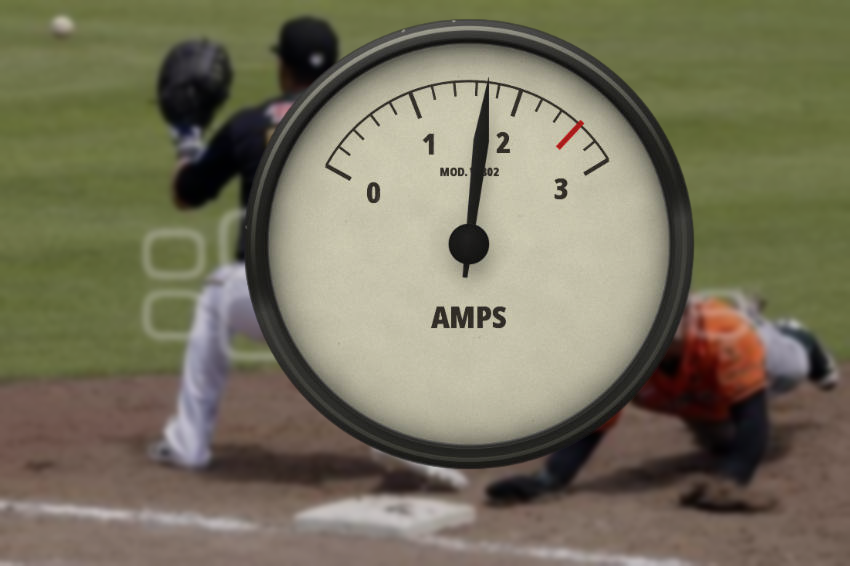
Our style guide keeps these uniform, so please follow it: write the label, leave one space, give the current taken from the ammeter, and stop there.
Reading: 1.7 A
